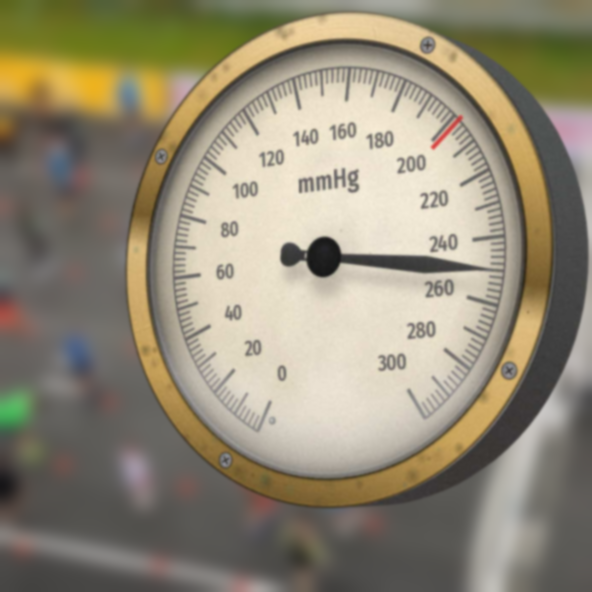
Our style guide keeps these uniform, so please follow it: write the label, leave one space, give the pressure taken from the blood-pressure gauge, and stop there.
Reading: 250 mmHg
